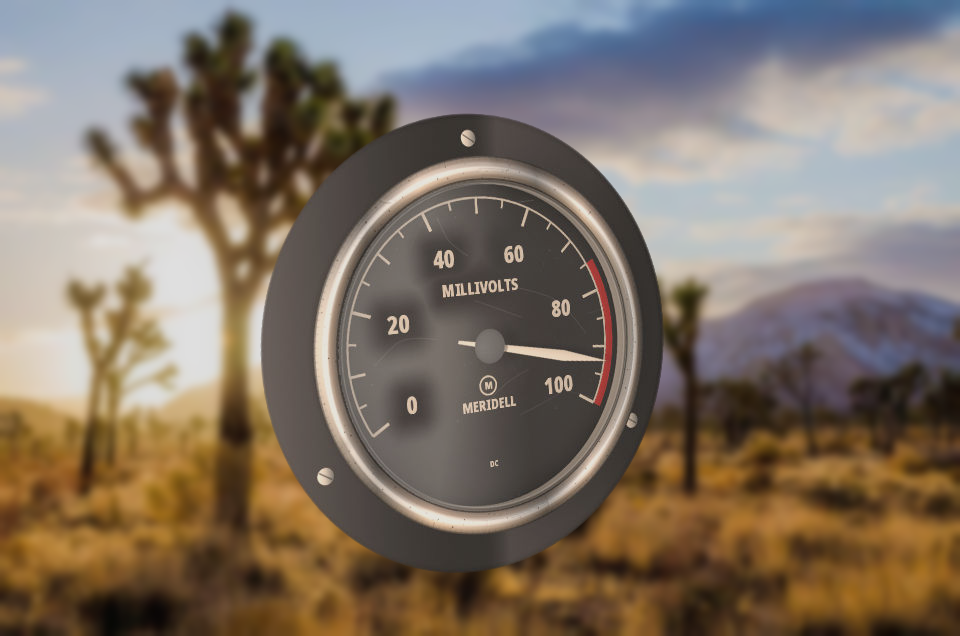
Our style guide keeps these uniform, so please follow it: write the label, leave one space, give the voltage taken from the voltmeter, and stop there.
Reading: 92.5 mV
